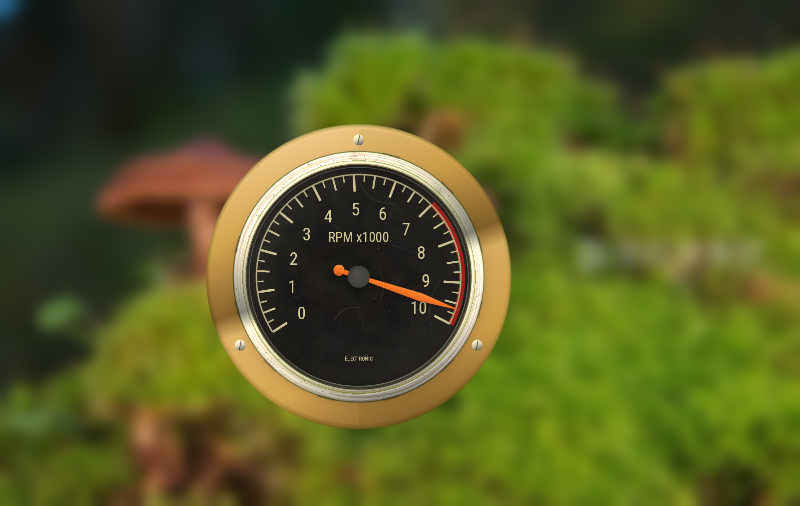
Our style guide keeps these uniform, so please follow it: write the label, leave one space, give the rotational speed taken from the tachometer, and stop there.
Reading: 9625 rpm
